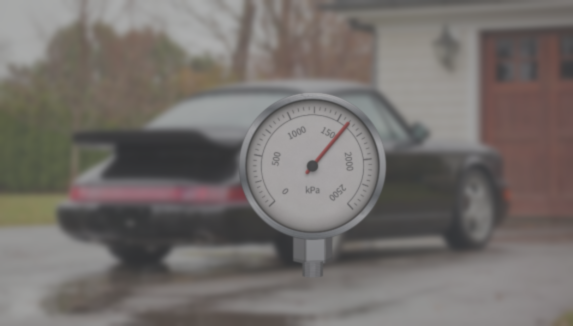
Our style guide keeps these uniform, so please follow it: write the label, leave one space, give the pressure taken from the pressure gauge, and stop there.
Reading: 1600 kPa
